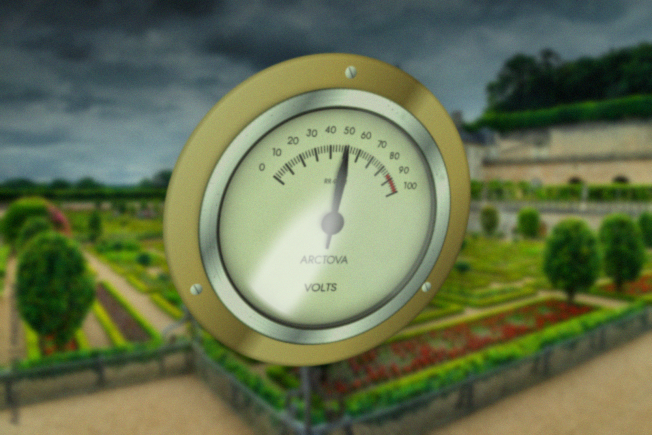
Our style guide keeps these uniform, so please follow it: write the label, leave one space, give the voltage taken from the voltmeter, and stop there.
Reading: 50 V
